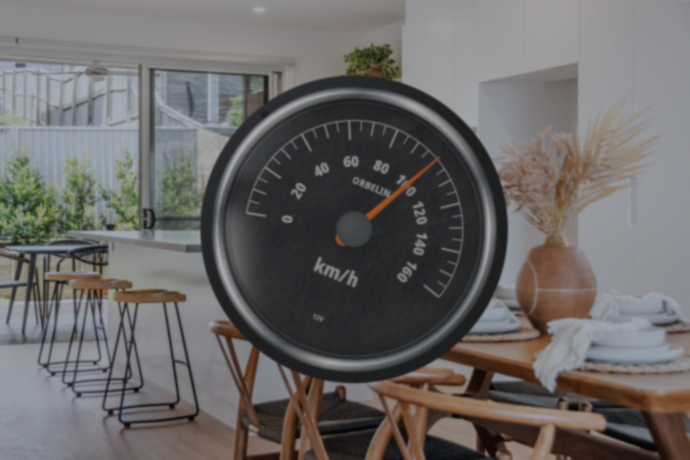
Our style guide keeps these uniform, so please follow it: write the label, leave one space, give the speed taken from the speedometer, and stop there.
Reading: 100 km/h
